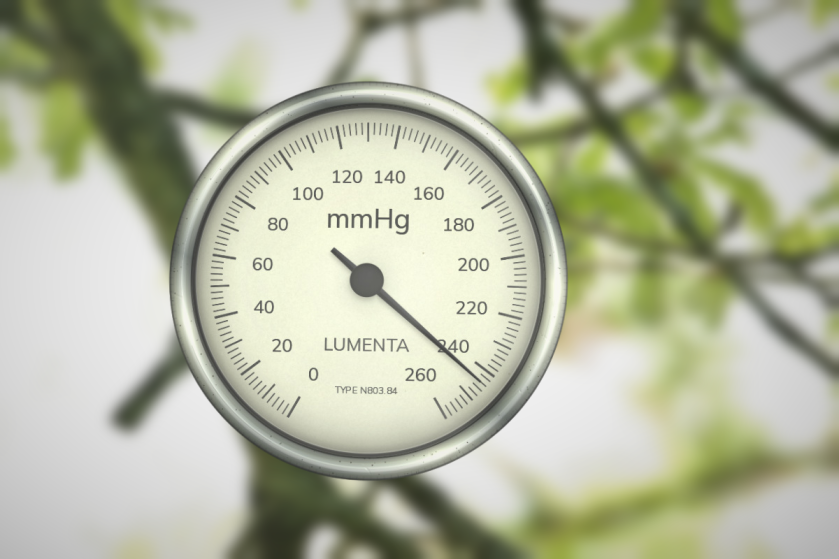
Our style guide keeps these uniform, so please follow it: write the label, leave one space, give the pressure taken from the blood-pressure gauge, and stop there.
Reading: 244 mmHg
